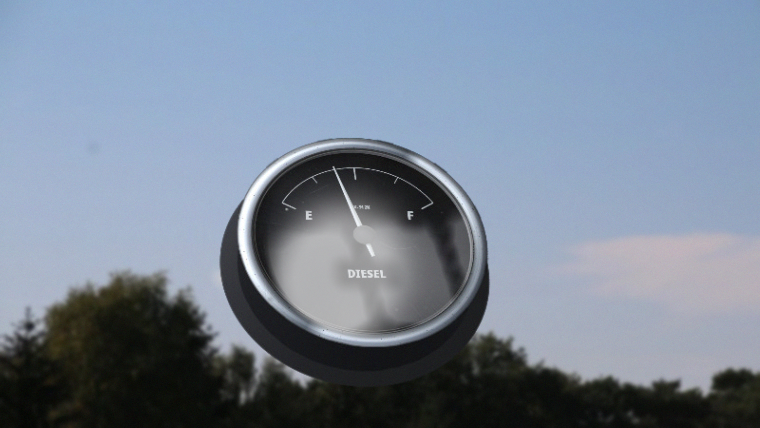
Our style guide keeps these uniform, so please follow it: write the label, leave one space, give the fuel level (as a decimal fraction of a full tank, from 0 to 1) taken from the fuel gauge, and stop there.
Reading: 0.375
